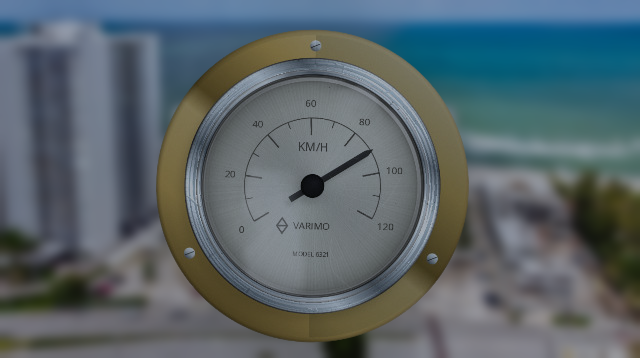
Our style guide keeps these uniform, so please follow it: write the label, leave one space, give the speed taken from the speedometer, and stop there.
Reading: 90 km/h
